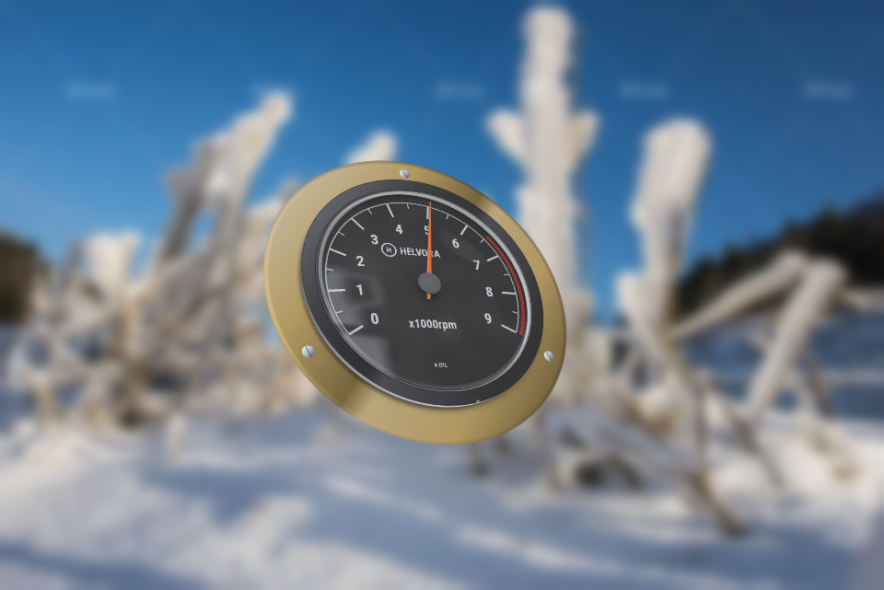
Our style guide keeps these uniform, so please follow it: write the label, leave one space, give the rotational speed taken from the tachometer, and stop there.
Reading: 5000 rpm
